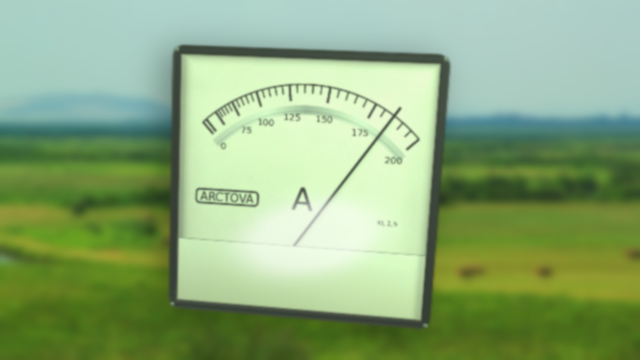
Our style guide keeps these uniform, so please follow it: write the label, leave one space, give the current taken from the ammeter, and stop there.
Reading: 185 A
